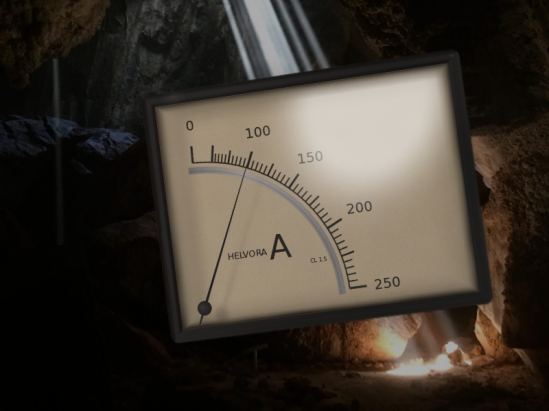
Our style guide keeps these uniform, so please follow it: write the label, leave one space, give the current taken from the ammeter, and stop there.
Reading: 100 A
